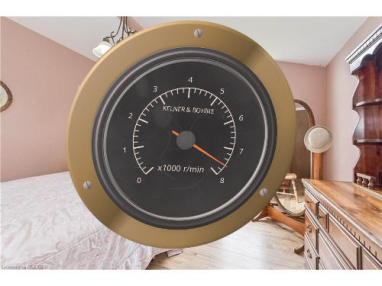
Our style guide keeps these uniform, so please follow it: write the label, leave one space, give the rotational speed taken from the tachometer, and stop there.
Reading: 7600 rpm
